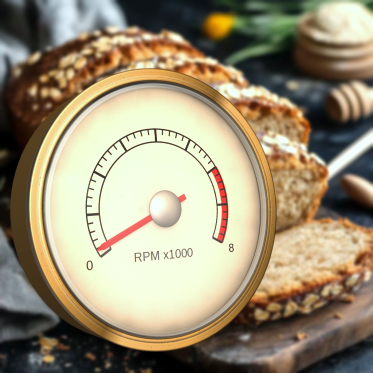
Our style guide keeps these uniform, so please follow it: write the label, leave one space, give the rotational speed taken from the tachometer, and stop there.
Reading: 200 rpm
